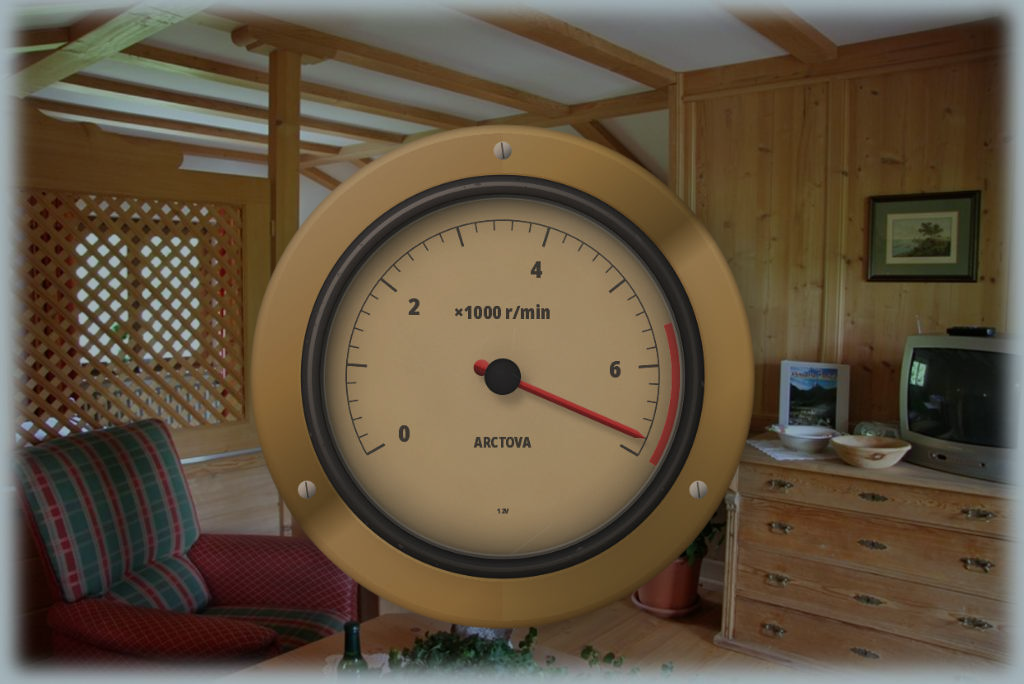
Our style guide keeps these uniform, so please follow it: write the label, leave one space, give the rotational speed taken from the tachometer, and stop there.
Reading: 6800 rpm
